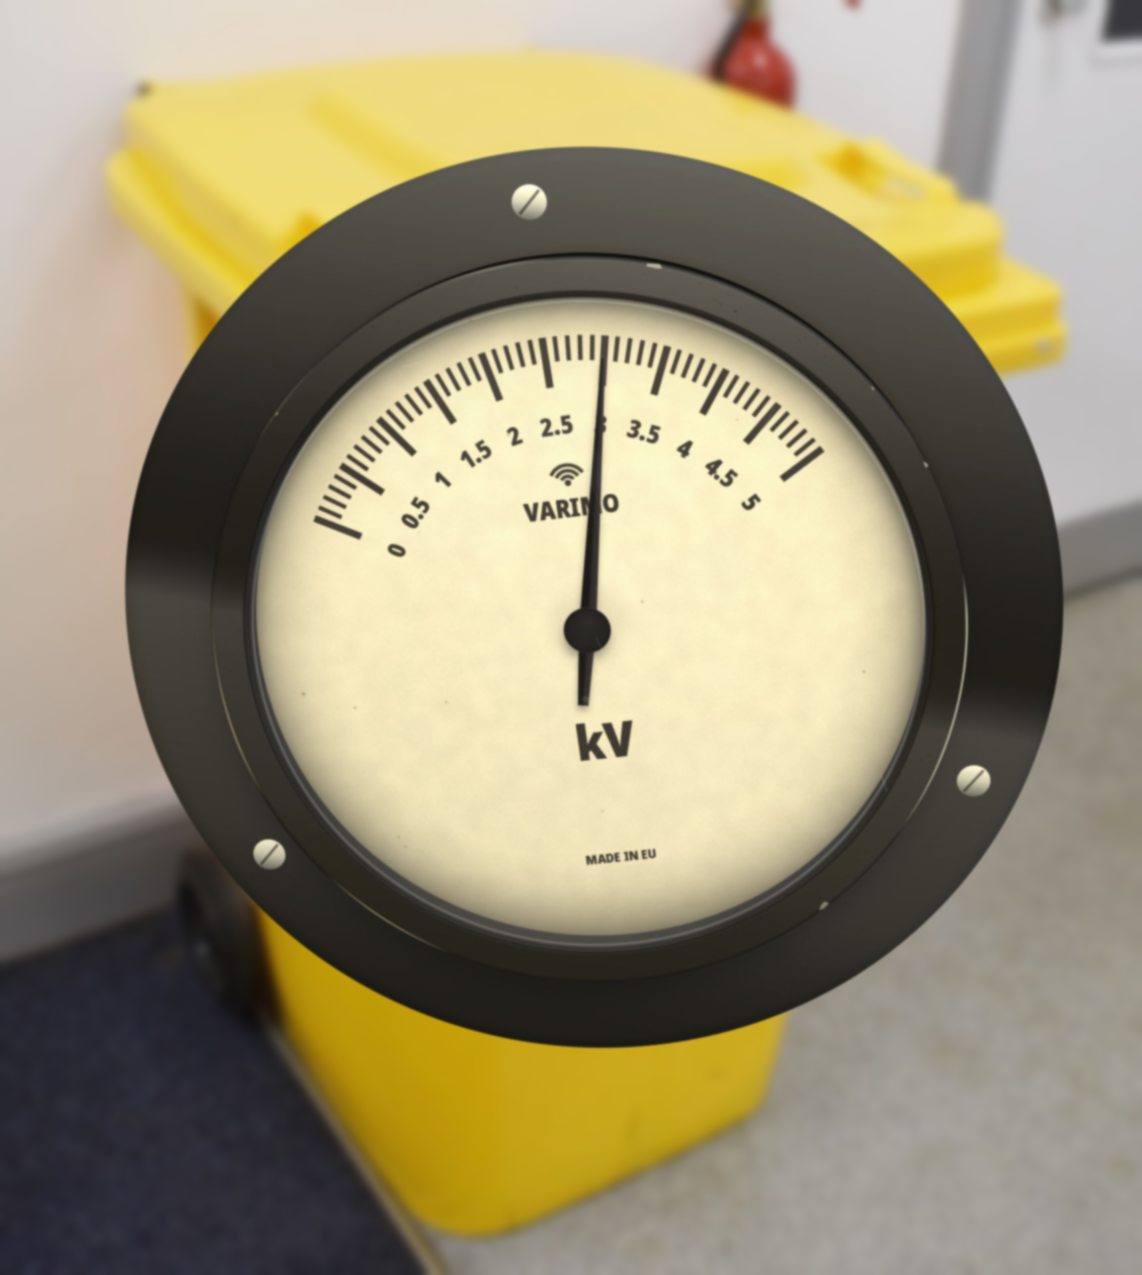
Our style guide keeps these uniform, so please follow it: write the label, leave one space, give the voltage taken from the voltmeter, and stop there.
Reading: 3 kV
